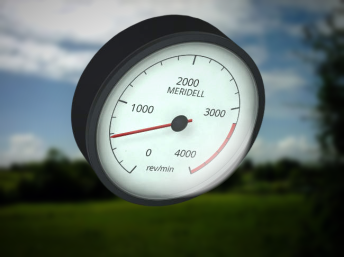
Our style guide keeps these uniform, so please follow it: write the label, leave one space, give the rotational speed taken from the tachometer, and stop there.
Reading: 600 rpm
